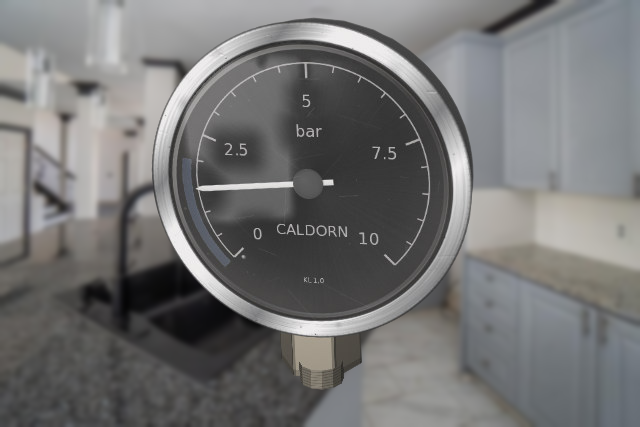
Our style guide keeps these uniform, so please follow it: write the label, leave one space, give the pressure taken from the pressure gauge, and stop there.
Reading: 1.5 bar
